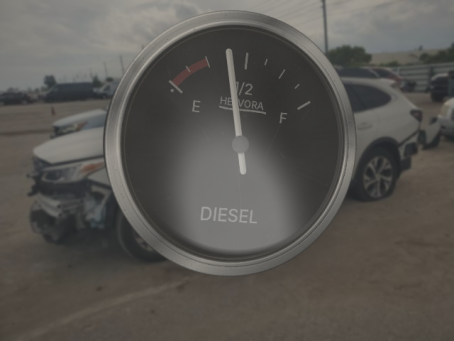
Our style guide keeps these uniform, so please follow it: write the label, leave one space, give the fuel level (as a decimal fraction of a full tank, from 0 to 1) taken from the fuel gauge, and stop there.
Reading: 0.375
